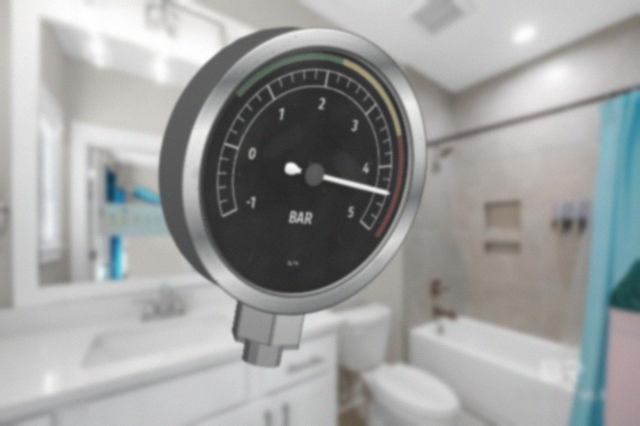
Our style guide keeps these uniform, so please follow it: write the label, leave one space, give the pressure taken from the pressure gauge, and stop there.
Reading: 4.4 bar
